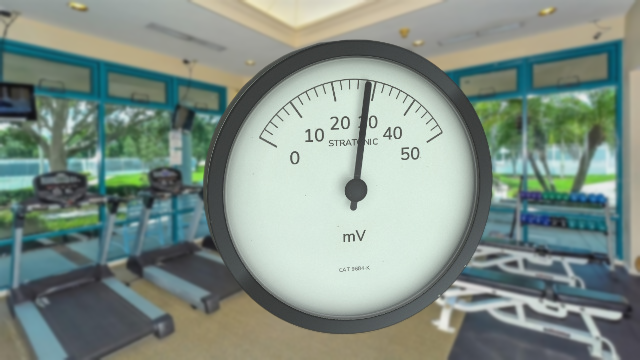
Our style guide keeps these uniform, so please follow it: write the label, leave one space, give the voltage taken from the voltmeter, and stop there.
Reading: 28 mV
